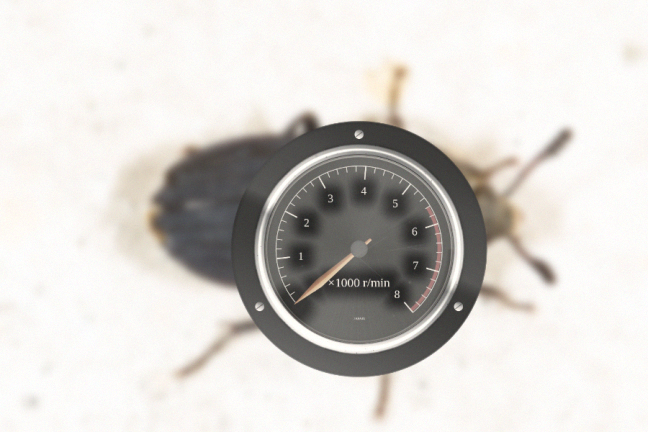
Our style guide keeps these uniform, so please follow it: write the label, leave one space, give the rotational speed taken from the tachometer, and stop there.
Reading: 0 rpm
